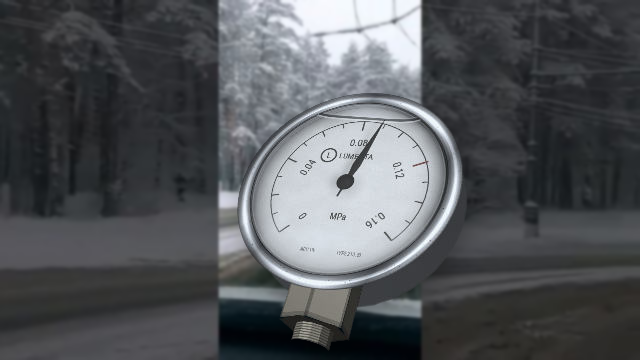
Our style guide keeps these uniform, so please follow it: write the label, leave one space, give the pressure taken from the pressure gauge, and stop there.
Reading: 0.09 MPa
